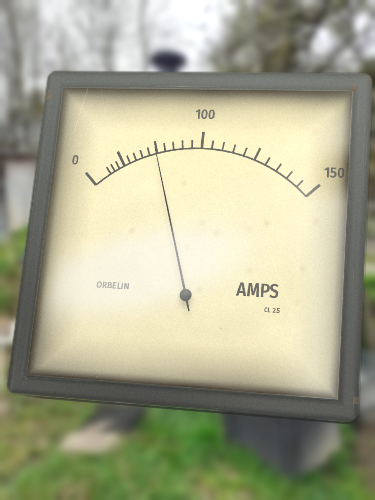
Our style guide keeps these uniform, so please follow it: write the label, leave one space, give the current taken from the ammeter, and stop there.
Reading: 75 A
